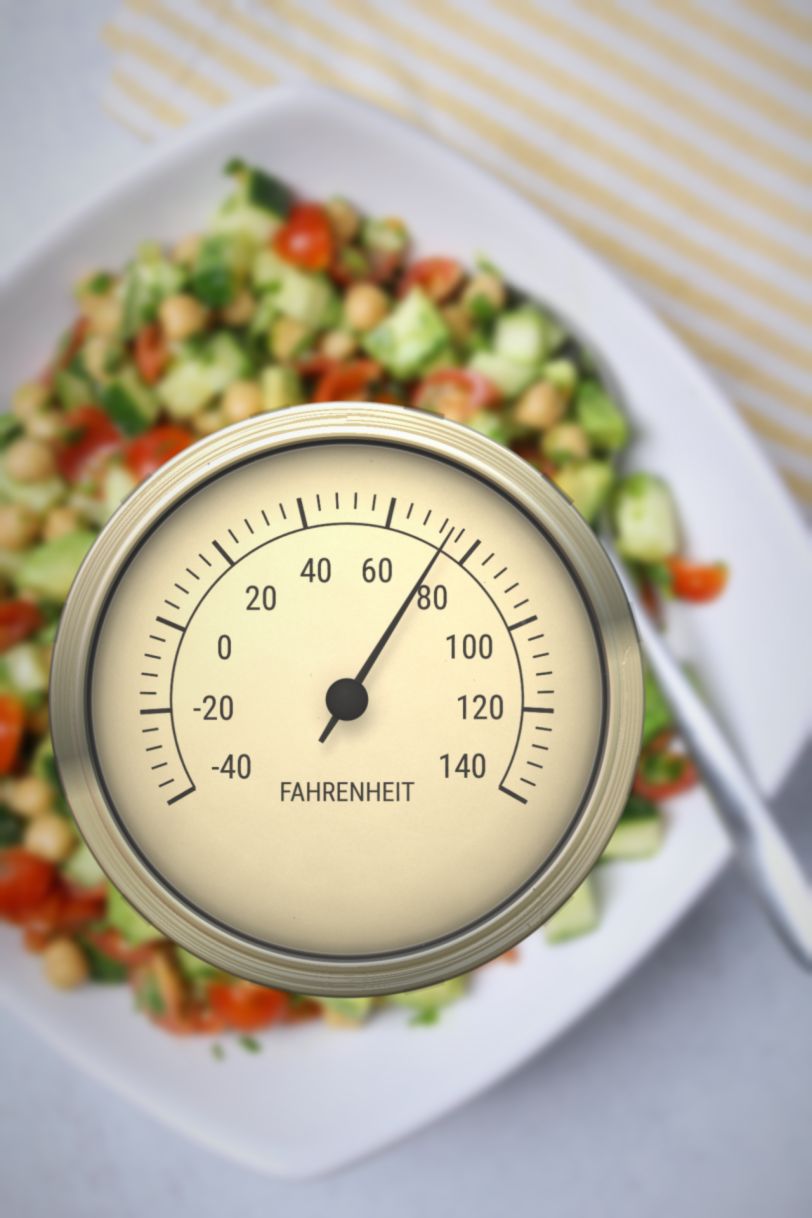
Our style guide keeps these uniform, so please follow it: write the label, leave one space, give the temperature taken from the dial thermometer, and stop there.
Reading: 74 °F
